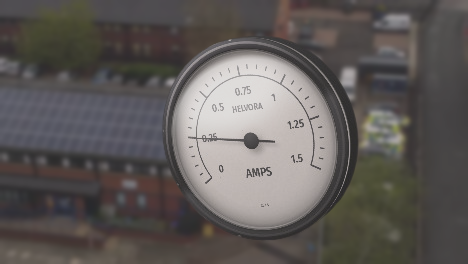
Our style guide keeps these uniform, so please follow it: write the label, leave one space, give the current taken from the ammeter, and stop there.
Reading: 0.25 A
